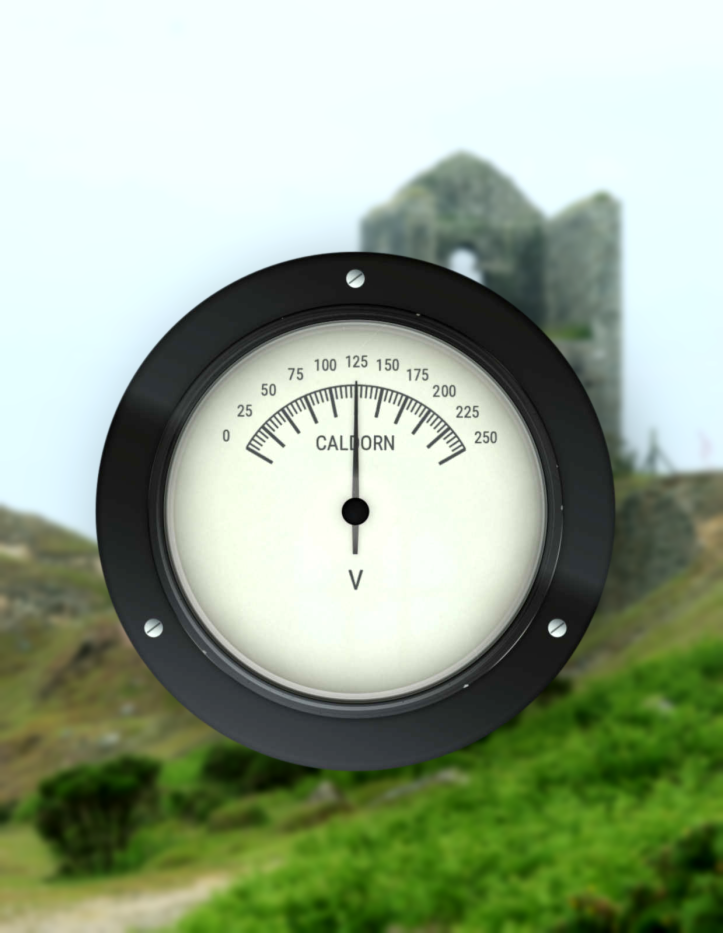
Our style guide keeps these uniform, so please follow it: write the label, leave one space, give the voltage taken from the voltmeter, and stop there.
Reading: 125 V
